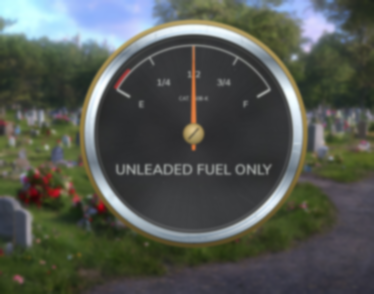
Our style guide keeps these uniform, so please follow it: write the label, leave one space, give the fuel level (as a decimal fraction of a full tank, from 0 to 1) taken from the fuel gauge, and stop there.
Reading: 0.5
